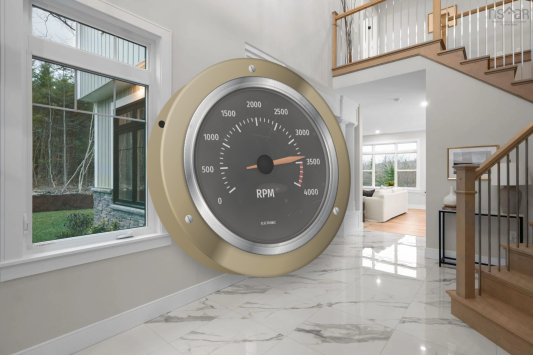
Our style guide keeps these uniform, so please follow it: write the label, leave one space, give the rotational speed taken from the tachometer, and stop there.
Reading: 3400 rpm
